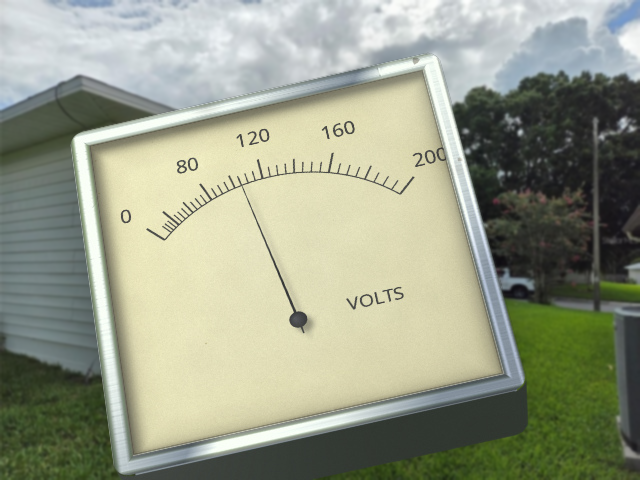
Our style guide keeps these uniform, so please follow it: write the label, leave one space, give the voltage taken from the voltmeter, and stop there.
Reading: 105 V
